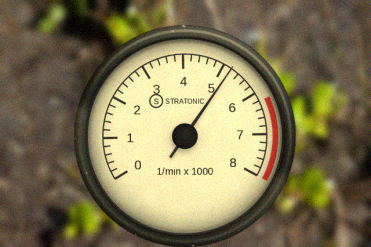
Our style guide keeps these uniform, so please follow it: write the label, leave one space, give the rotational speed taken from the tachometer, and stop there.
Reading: 5200 rpm
